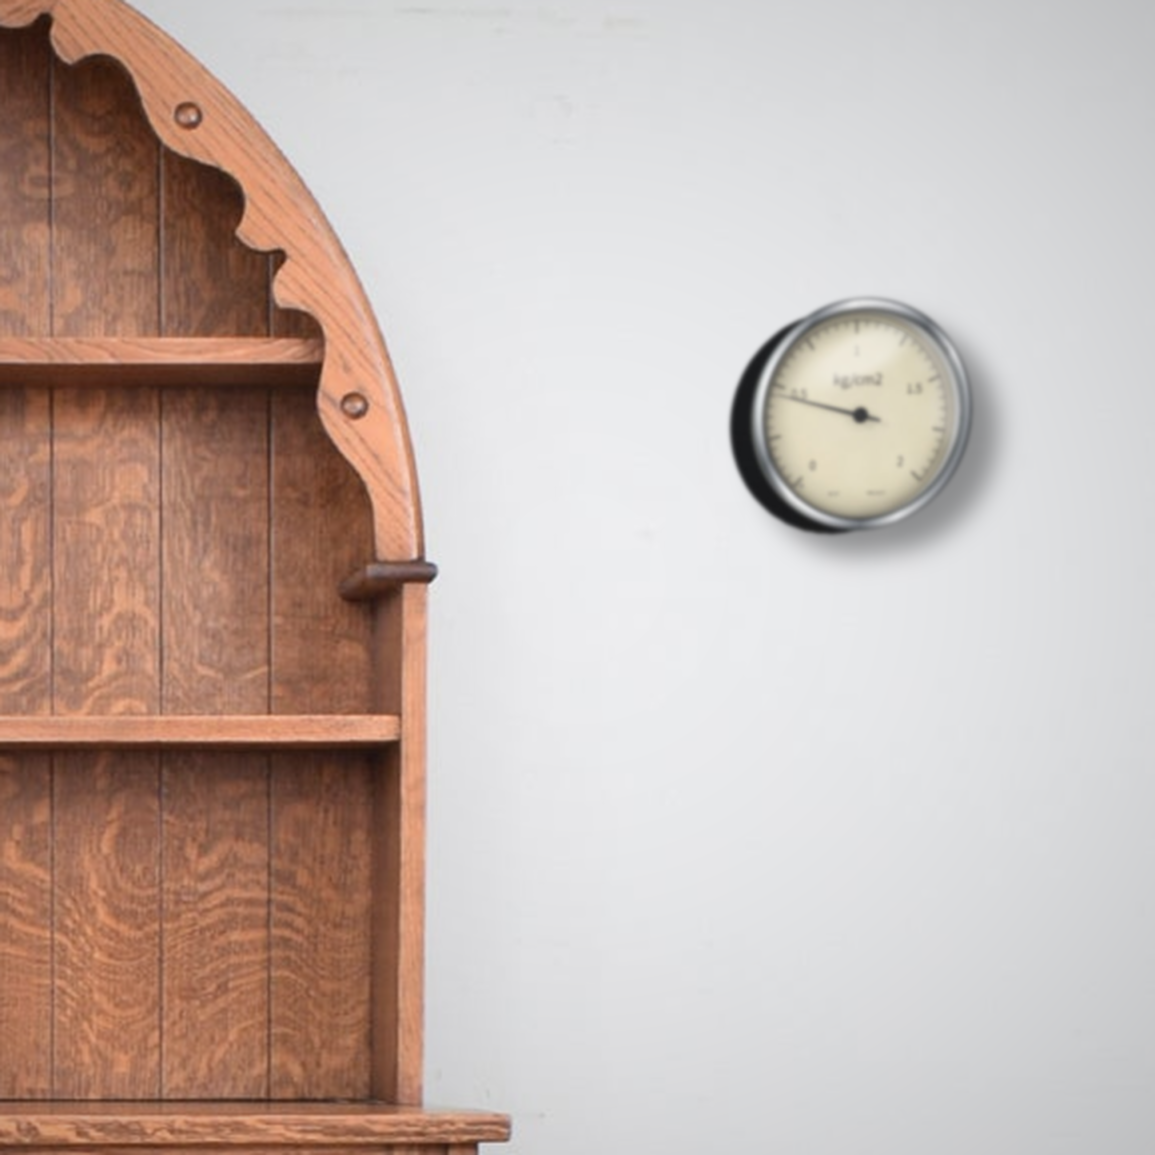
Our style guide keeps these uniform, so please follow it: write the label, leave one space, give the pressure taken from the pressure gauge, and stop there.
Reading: 0.45 kg/cm²
